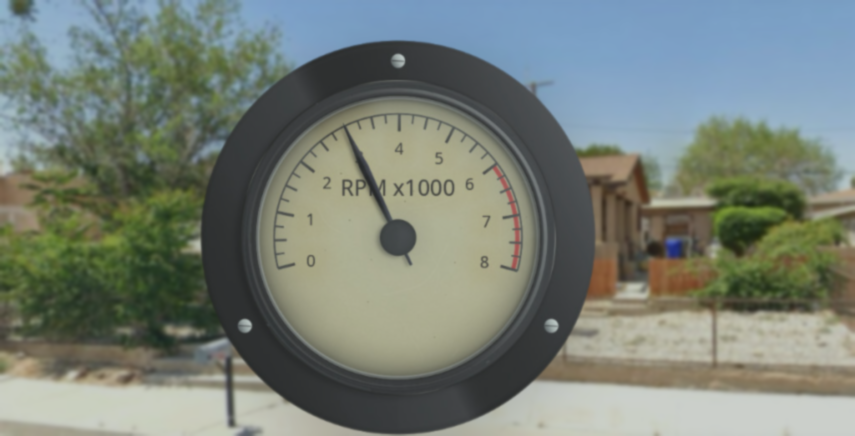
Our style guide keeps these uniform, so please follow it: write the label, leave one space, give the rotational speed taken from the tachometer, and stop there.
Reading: 3000 rpm
